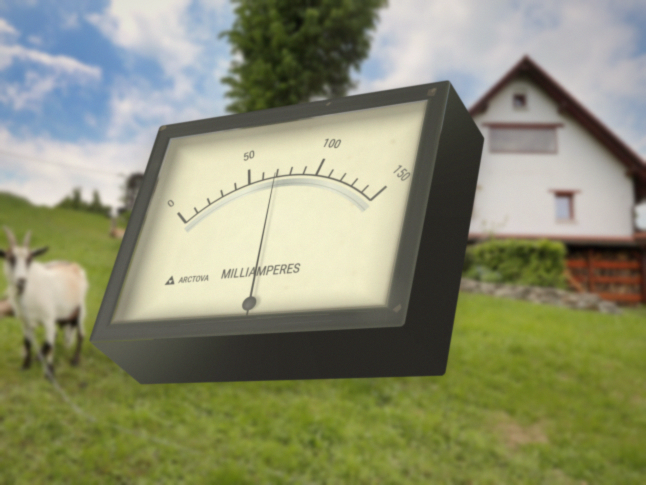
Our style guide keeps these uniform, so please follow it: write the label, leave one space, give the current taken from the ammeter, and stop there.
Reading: 70 mA
